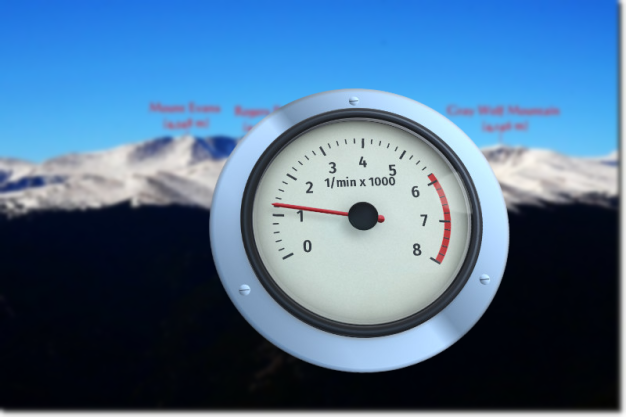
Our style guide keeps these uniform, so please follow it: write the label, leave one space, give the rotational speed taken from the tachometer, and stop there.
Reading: 1200 rpm
